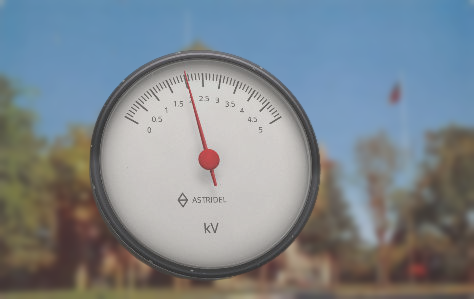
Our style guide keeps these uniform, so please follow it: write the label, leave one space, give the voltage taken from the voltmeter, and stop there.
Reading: 2 kV
